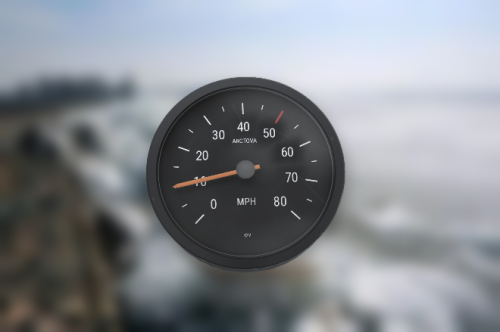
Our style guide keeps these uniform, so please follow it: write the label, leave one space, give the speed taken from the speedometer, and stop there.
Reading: 10 mph
